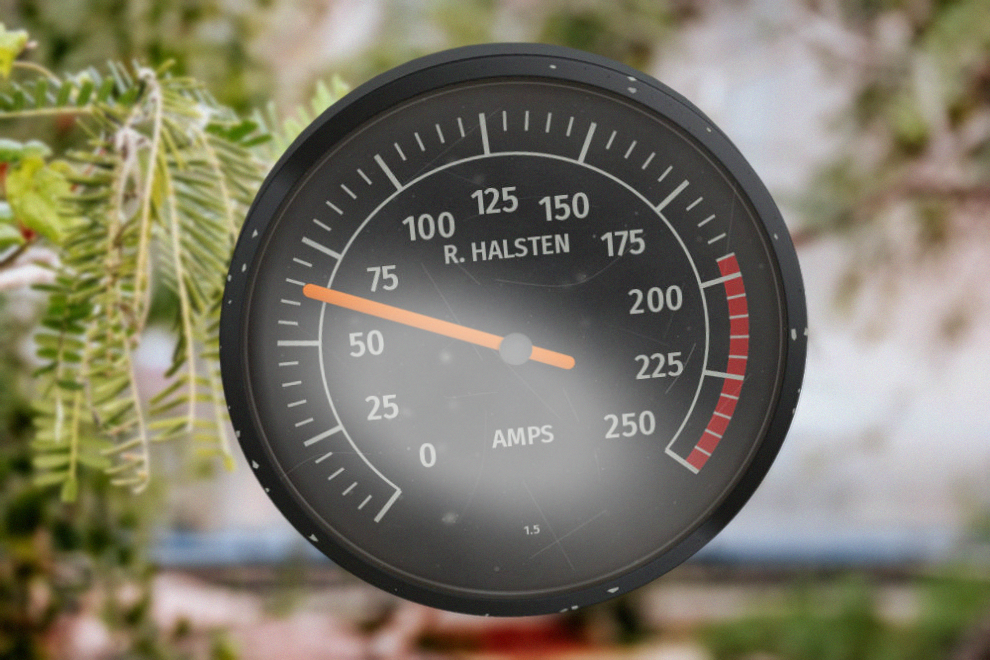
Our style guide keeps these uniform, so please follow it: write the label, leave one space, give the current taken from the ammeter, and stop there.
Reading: 65 A
